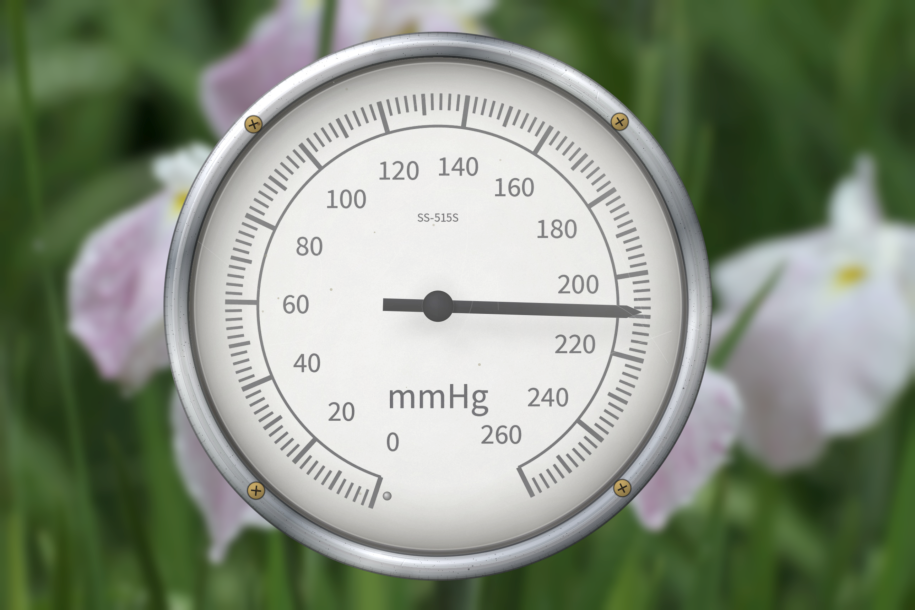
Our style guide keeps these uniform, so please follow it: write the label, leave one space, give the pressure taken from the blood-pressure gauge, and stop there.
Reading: 209 mmHg
